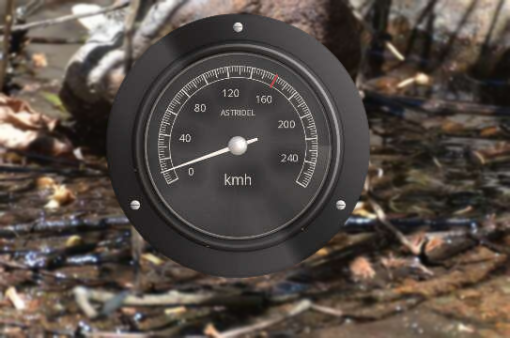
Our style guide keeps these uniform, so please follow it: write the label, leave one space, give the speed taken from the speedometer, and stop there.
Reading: 10 km/h
